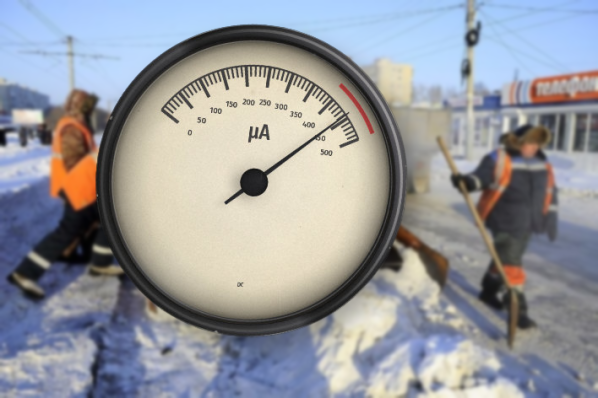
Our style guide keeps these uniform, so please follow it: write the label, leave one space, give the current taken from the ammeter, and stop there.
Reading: 440 µA
